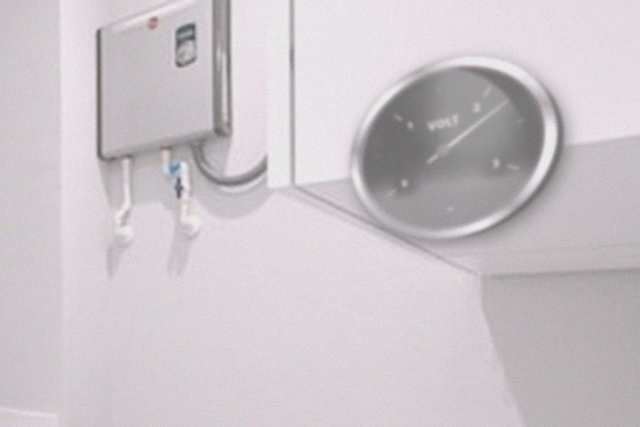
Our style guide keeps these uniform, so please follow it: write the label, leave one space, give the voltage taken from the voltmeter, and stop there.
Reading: 2.25 V
